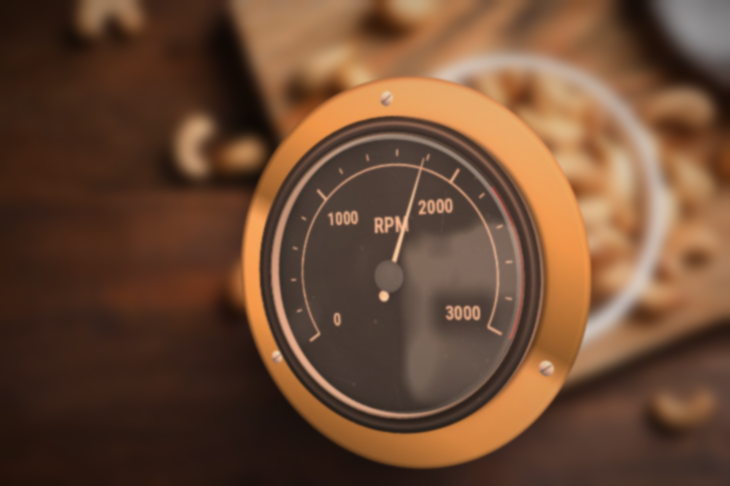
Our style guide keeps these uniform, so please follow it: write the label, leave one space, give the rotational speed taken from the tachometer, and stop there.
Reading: 1800 rpm
